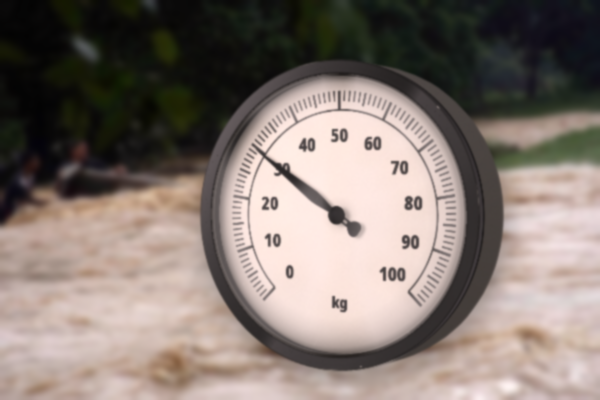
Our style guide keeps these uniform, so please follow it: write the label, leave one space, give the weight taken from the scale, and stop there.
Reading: 30 kg
